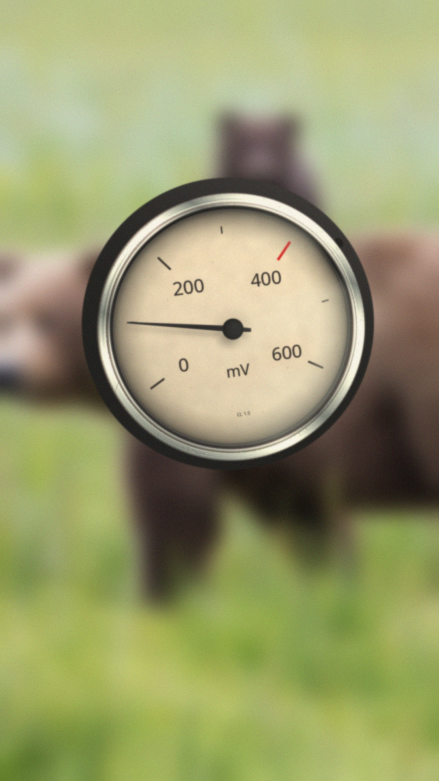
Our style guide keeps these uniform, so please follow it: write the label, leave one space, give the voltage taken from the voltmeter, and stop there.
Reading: 100 mV
